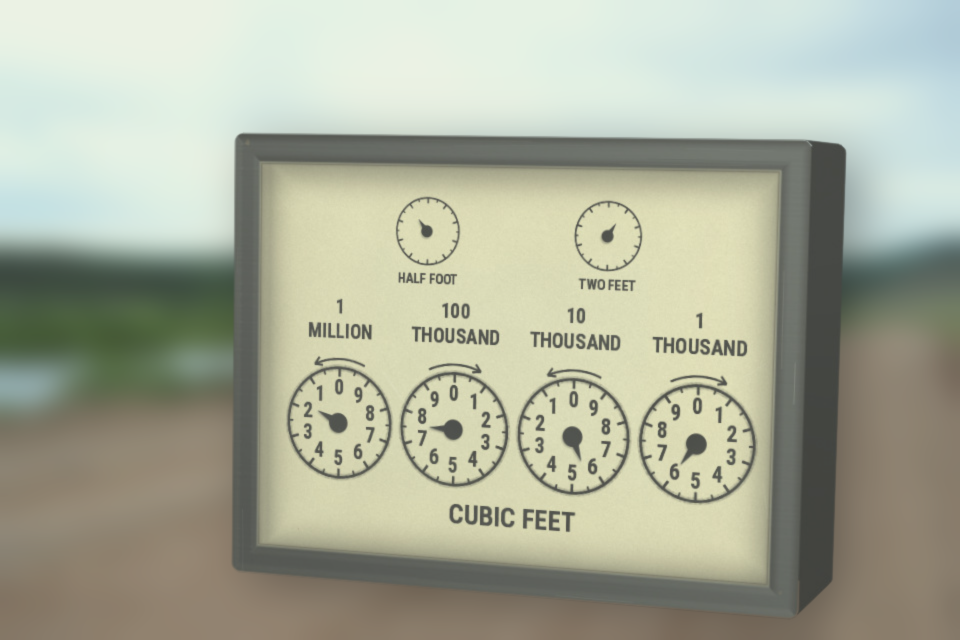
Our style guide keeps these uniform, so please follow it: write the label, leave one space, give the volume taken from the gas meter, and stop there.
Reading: 175600 ft³
